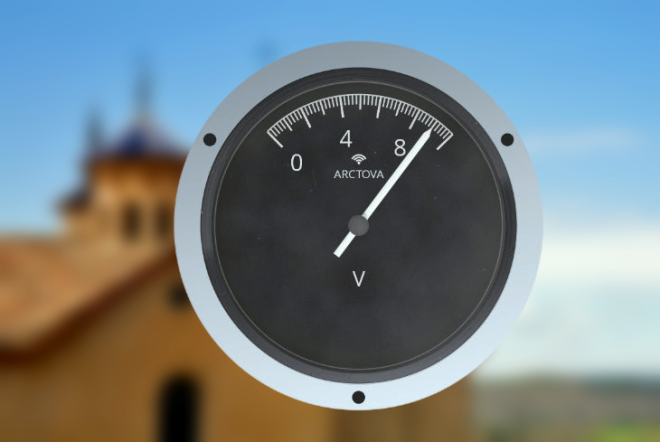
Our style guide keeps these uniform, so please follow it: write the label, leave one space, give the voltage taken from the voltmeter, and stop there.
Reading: 9 V
